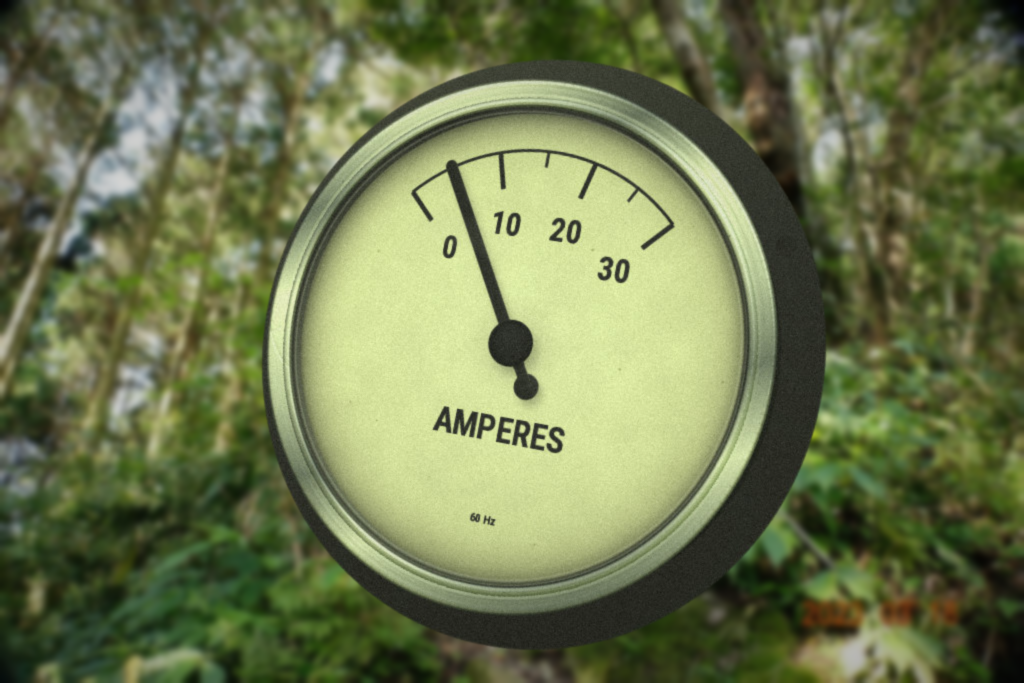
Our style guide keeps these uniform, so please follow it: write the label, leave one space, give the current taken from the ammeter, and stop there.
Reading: 5 A
